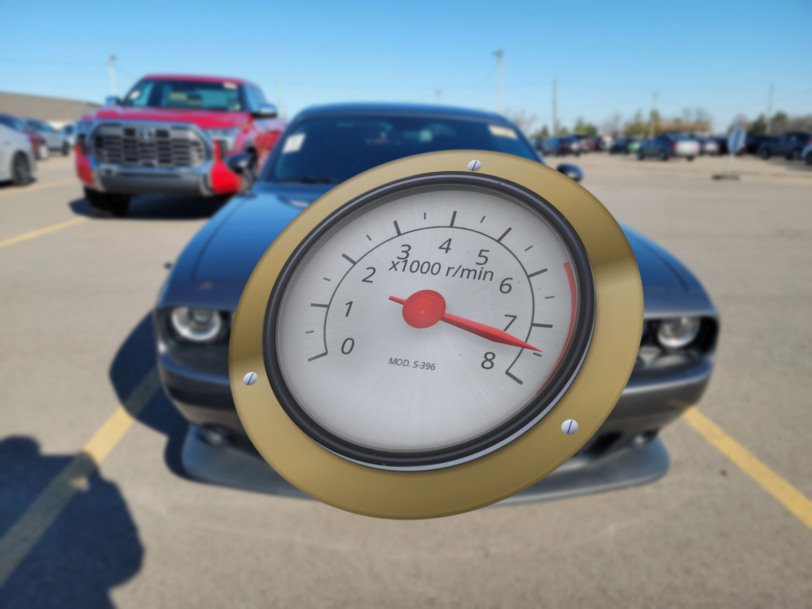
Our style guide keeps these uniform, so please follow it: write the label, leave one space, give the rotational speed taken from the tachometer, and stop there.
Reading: 7500 rpm
